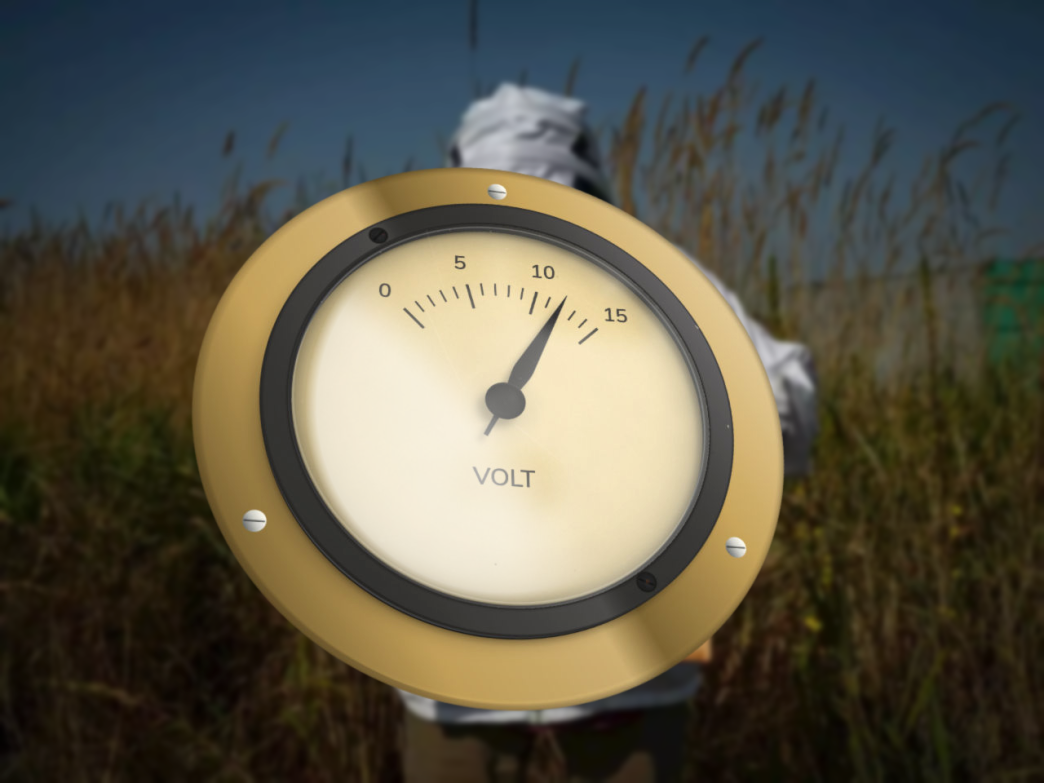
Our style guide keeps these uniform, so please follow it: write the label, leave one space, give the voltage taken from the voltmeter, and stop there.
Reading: 12 V
